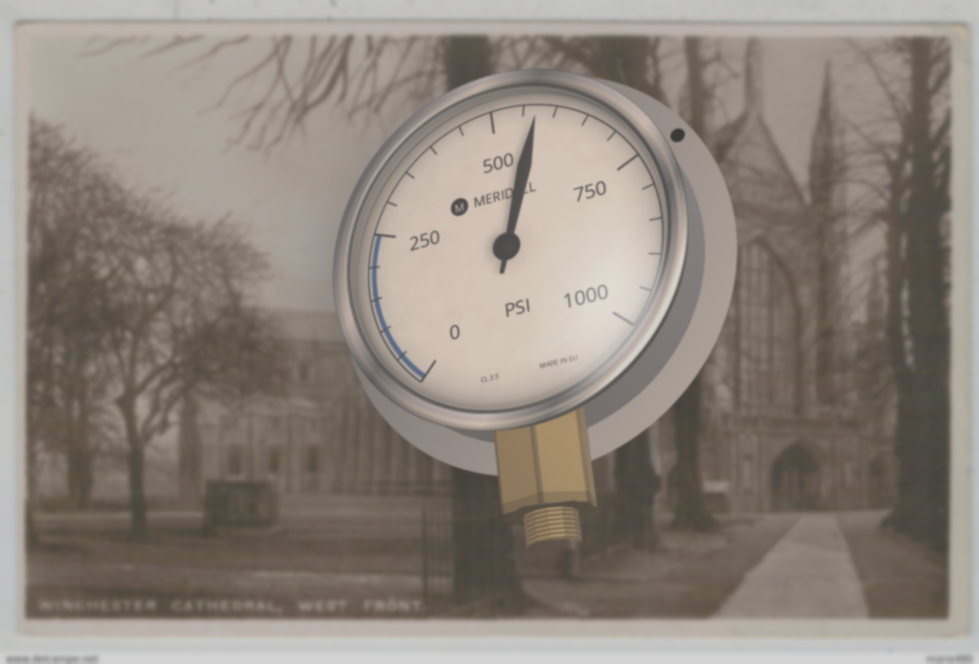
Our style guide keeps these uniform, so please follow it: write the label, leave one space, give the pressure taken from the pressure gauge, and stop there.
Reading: 575 psi
